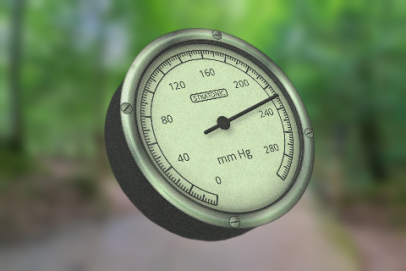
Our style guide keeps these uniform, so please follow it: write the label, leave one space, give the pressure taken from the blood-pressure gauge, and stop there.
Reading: 230 mmHg
